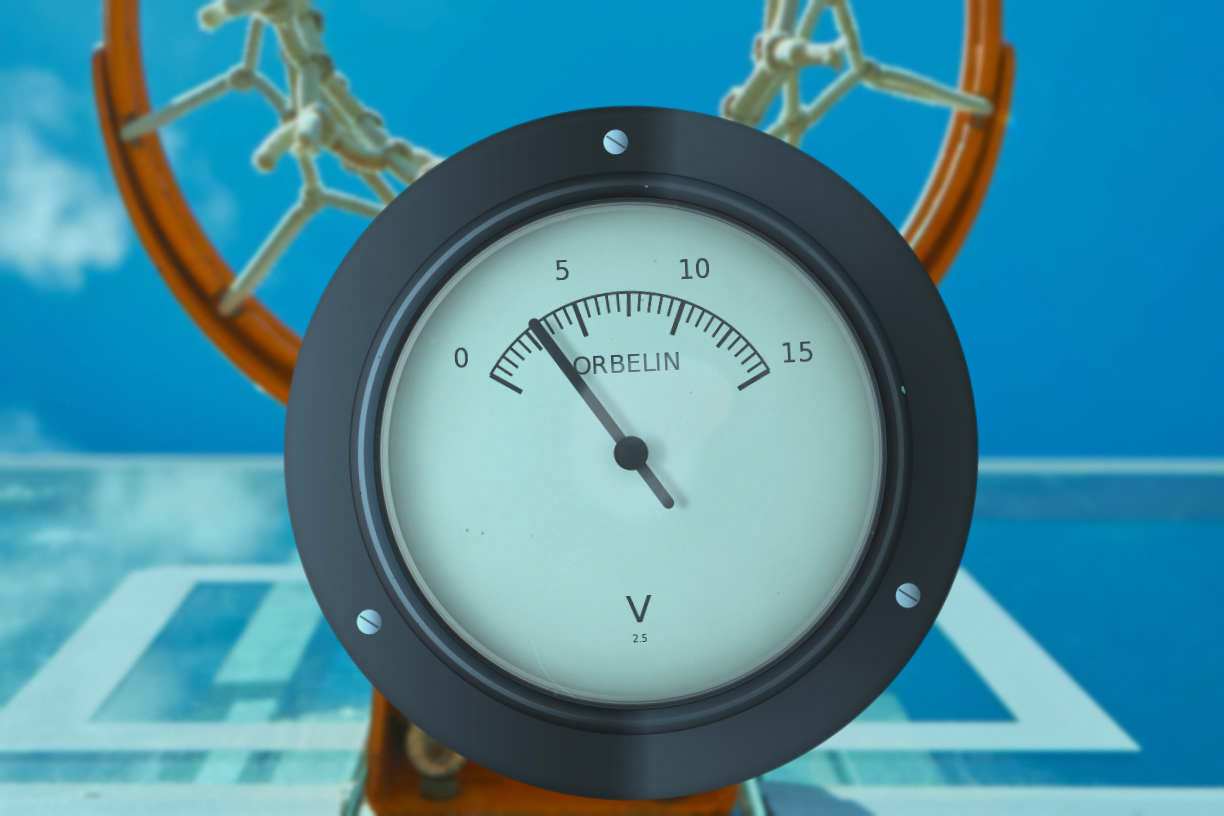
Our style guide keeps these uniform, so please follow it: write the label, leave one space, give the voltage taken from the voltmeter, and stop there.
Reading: 3 V
